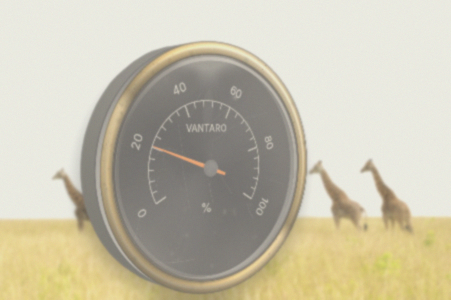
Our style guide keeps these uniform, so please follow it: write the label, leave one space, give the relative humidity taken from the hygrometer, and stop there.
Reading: 20 %
